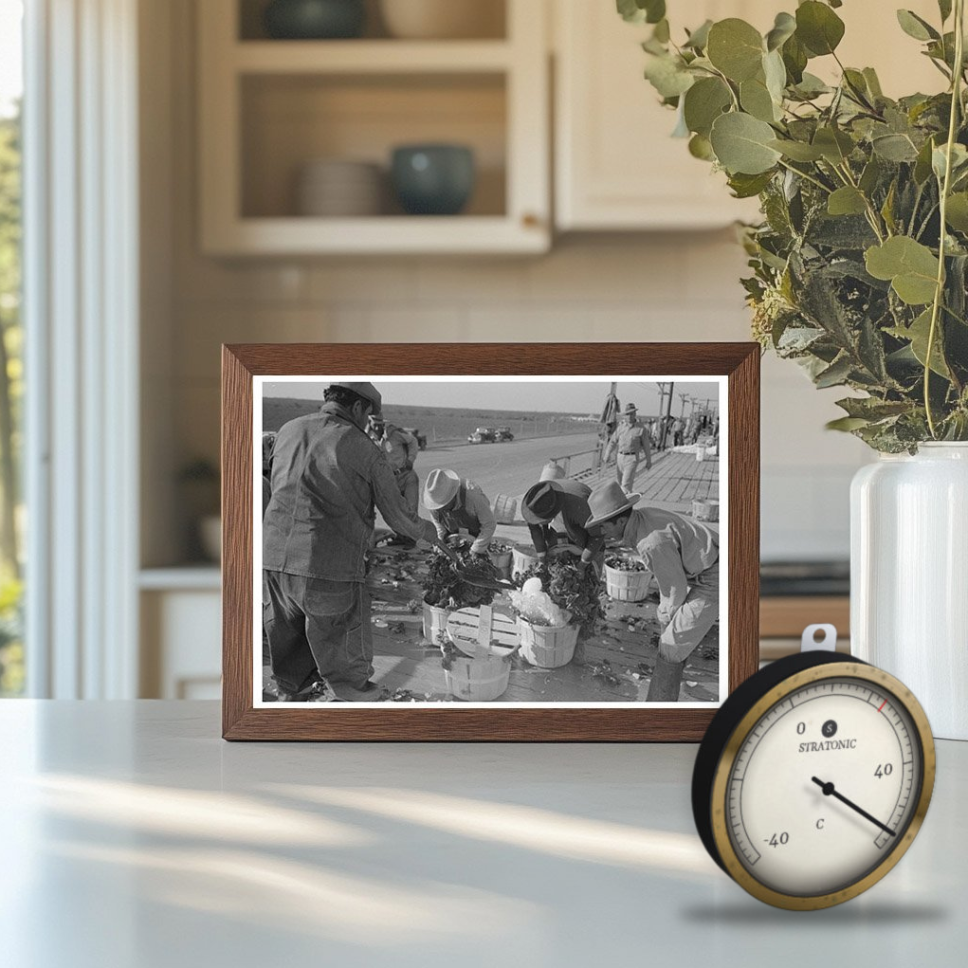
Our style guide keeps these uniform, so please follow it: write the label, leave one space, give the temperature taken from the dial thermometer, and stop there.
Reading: 56 °C
